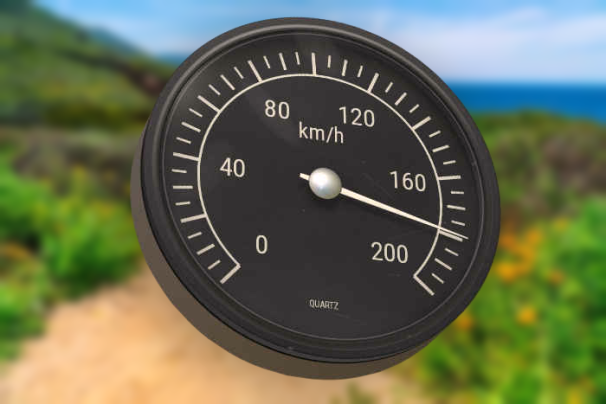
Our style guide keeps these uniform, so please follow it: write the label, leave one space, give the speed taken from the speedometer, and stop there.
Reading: 180 km/h
